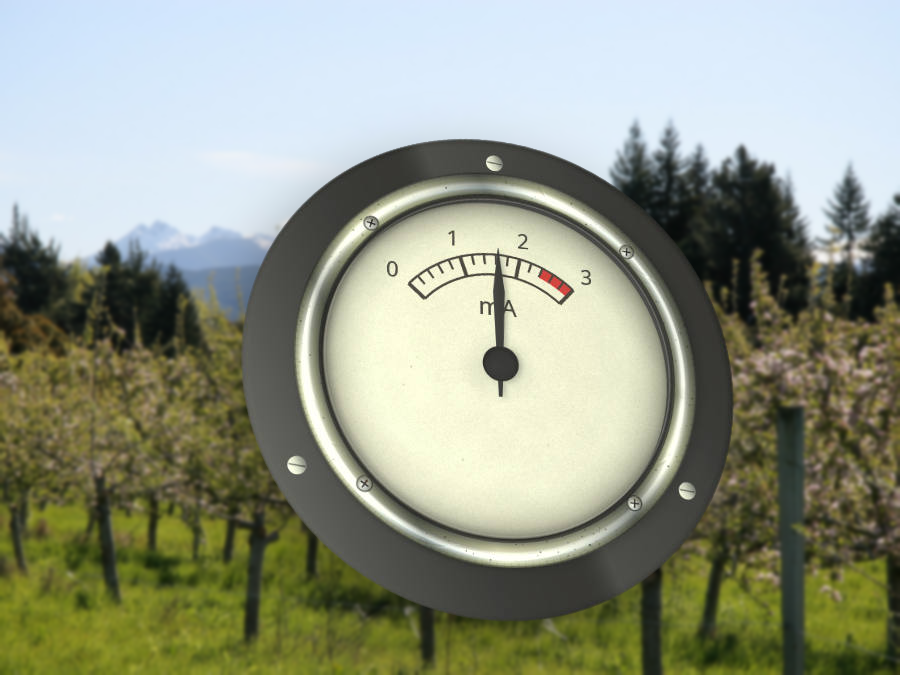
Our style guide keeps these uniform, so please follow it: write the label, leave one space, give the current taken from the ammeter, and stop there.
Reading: 1.6 mA
